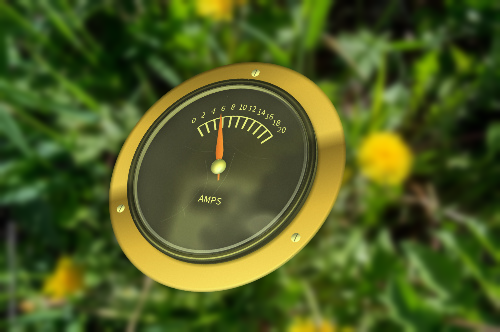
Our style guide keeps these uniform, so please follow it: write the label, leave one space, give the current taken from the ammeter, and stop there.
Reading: 6 A
